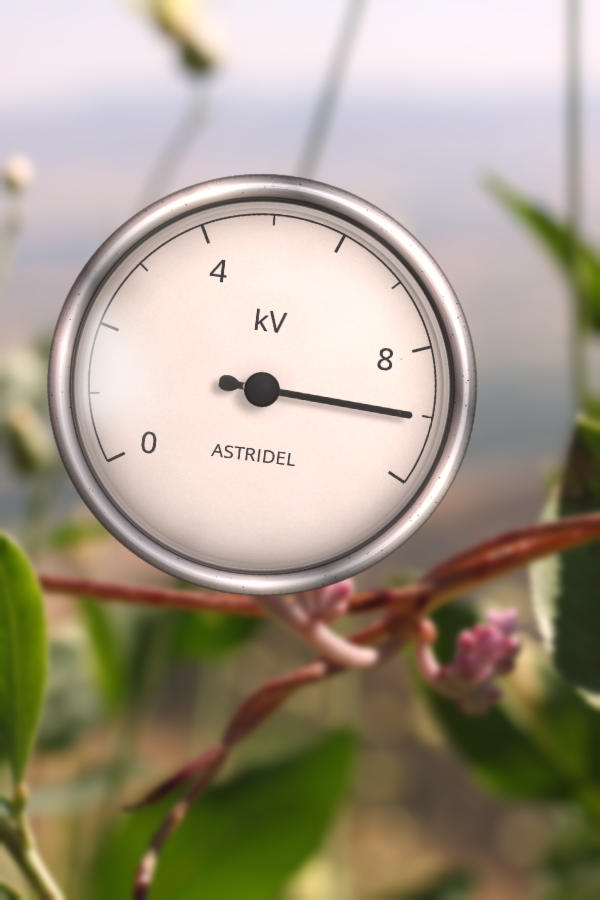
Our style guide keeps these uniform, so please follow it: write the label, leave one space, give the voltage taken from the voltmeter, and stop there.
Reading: 9 kV
